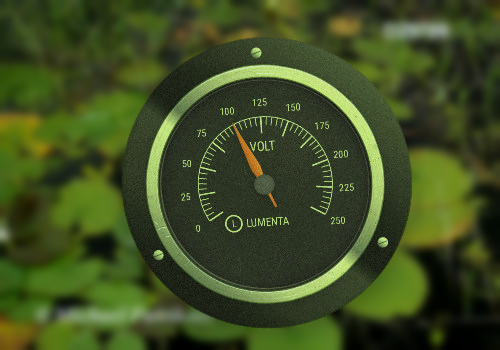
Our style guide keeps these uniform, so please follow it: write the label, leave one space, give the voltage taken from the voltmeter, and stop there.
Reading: 100 V
